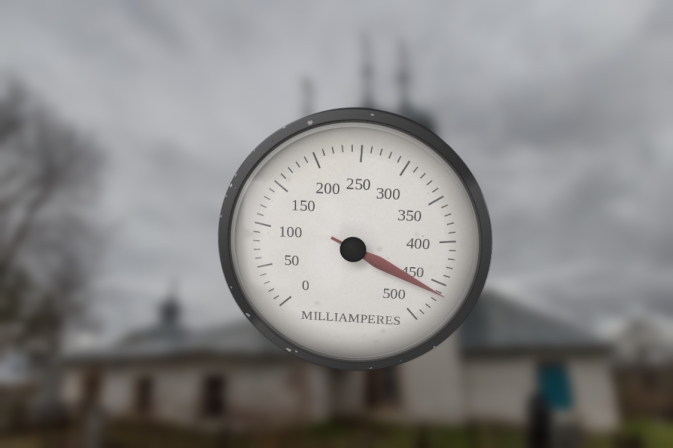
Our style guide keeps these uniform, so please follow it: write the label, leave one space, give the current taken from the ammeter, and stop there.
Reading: 460 mA
